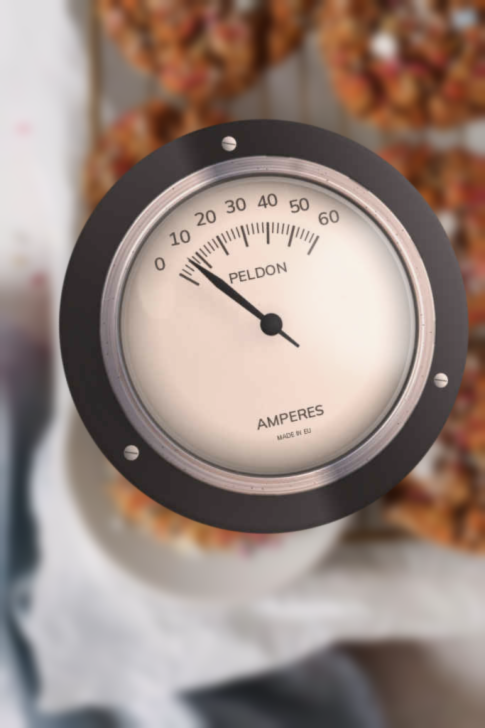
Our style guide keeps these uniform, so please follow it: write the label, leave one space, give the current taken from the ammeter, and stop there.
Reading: 6 A
